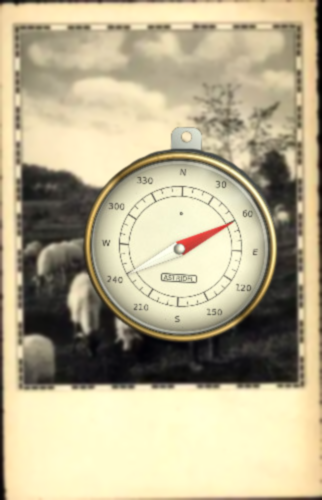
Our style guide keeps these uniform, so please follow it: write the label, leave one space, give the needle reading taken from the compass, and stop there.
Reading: 60 °
